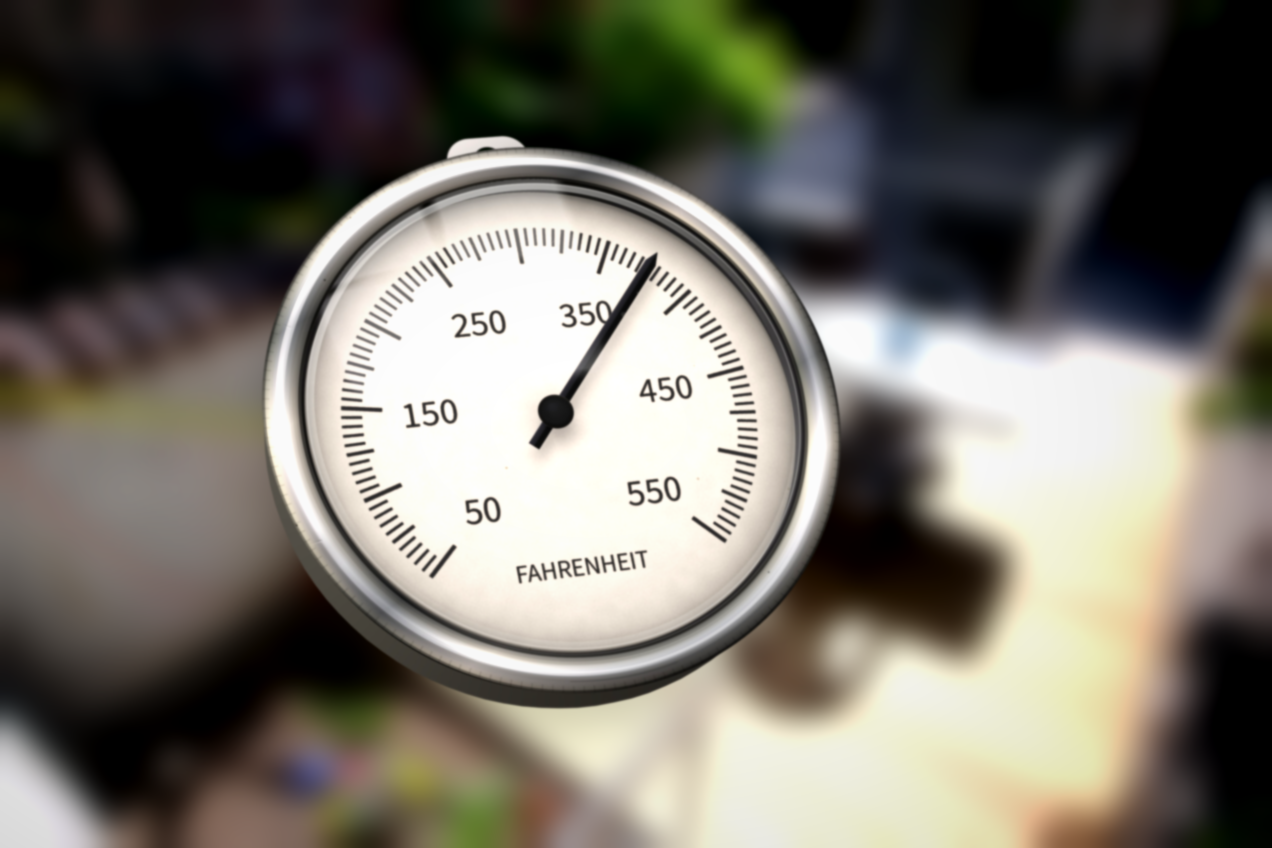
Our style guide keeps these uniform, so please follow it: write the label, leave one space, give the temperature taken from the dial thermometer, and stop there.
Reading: 375 °F
